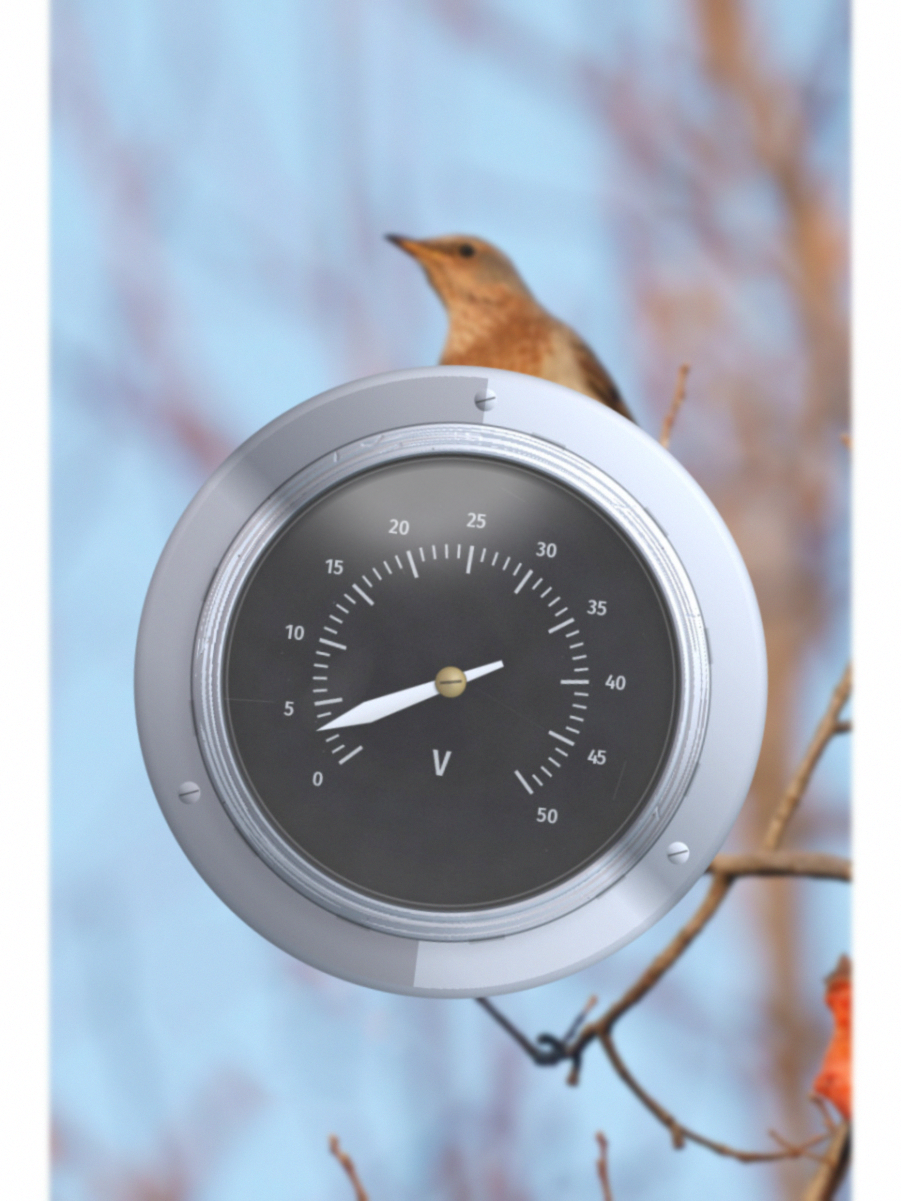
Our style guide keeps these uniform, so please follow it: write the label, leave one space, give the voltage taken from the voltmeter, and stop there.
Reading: 3 V
